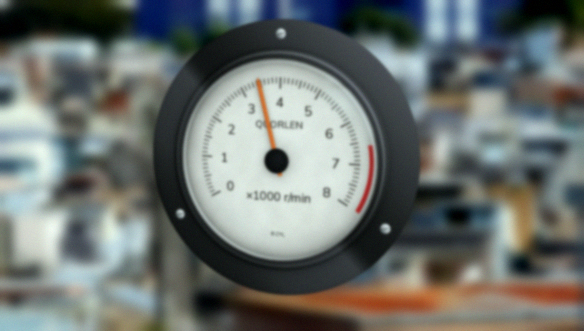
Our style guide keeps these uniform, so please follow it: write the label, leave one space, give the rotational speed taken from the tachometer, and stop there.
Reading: 3500 rpm
